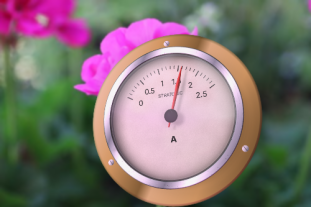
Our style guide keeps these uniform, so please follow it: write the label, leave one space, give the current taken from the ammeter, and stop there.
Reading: 1.6 A
